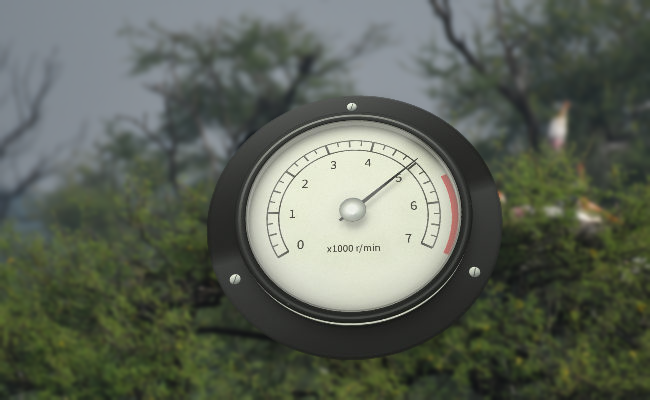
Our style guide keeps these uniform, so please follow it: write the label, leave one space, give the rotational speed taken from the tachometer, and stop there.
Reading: 5000 rpm
